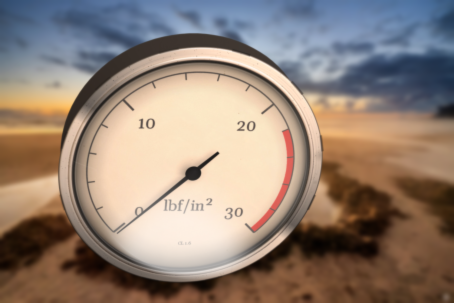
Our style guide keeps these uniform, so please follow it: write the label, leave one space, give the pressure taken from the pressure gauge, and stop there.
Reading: 0 psi
